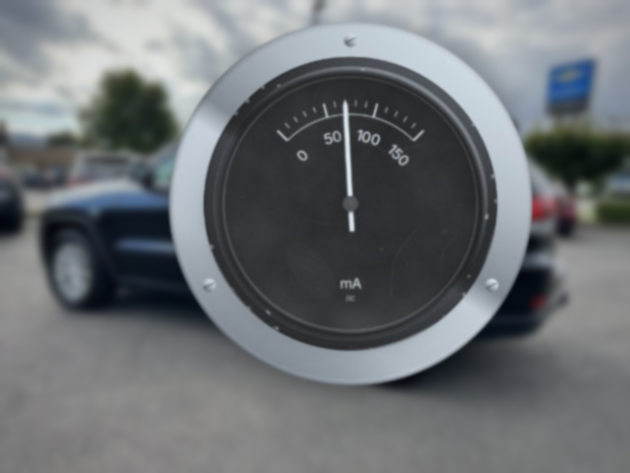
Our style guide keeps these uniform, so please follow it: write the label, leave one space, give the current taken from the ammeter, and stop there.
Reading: 70 mA
